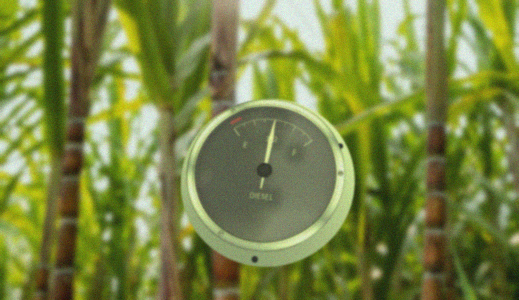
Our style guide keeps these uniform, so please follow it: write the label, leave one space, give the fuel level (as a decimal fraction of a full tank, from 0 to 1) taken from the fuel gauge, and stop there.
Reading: 0.5
